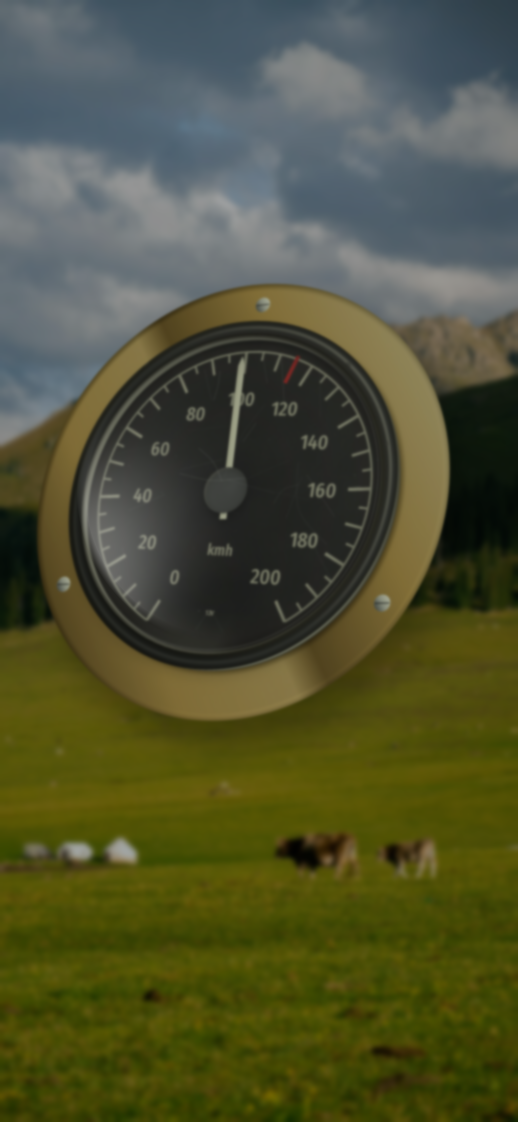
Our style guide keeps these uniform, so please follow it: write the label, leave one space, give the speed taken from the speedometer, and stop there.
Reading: 100 km/h
